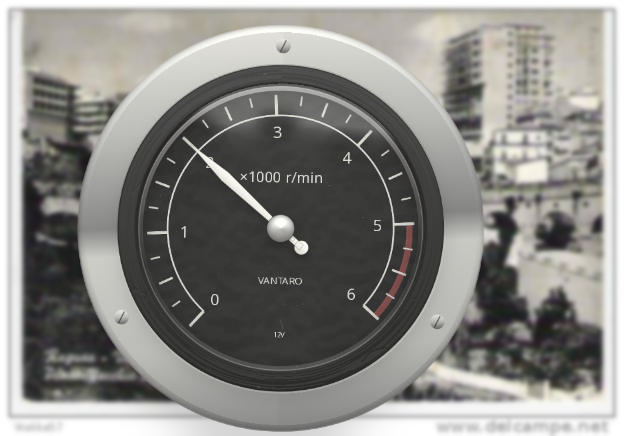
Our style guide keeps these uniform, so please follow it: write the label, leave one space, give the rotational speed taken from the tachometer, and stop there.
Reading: 2000 rpm
